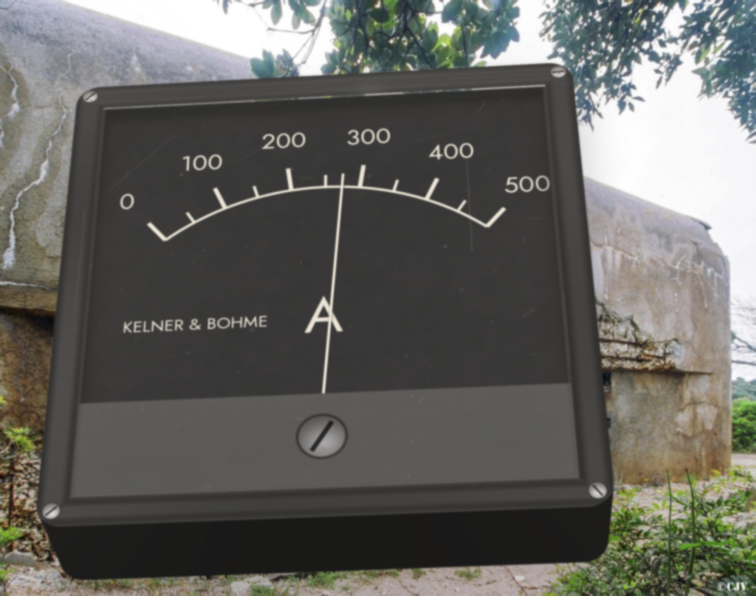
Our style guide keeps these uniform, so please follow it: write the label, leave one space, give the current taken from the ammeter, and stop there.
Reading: 275 A
